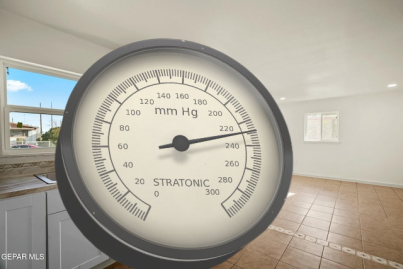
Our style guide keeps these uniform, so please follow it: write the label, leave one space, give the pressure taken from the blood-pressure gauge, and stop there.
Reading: 230 mmHg
